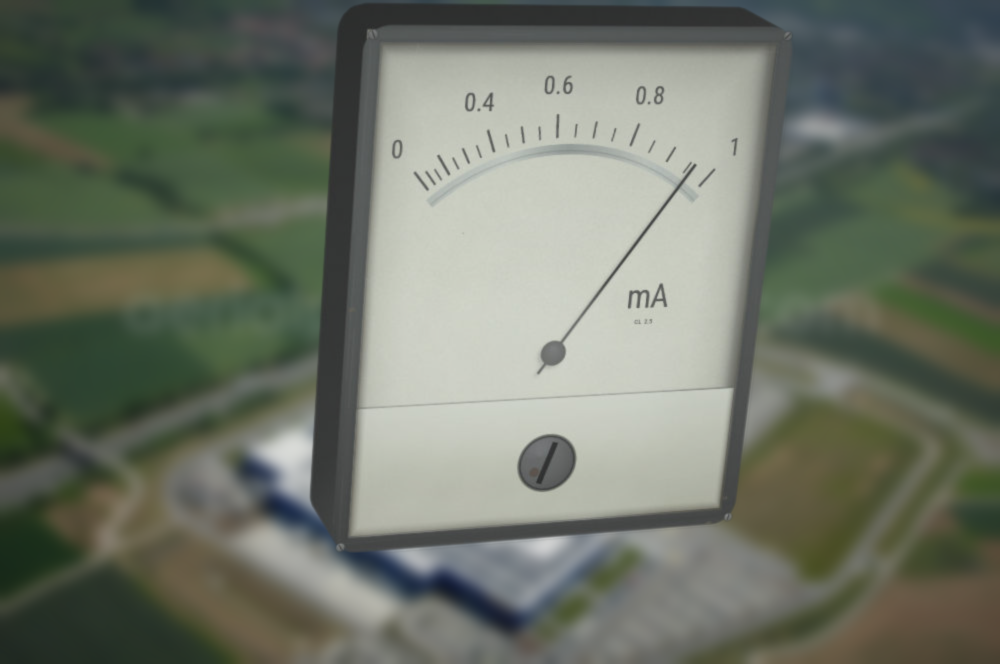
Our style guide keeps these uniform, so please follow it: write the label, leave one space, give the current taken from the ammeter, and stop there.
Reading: 0.95 mA
